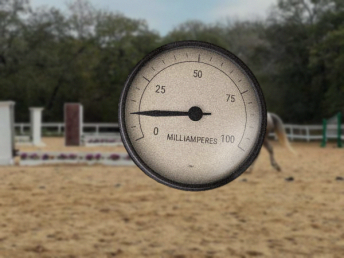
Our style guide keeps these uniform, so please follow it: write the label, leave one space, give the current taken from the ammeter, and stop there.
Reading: 10 mA
